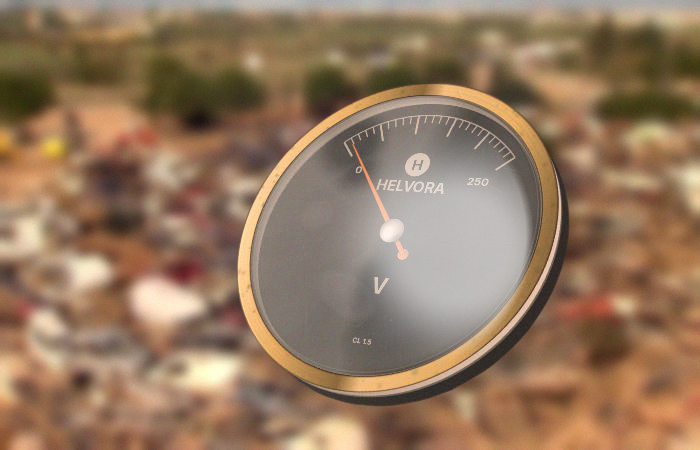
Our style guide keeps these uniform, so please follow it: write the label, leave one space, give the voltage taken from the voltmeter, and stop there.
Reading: 10 V
